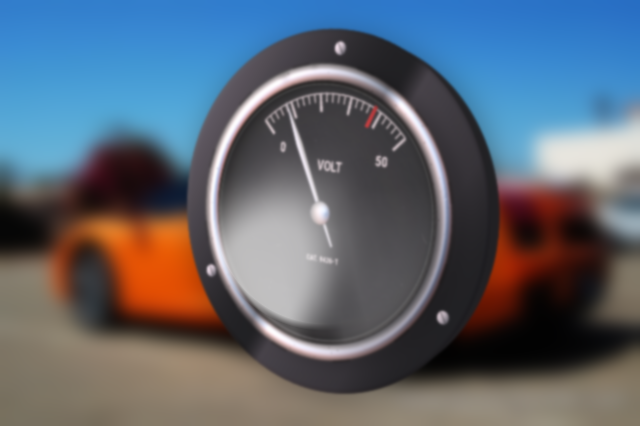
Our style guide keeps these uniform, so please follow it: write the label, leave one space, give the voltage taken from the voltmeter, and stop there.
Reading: 10 V
